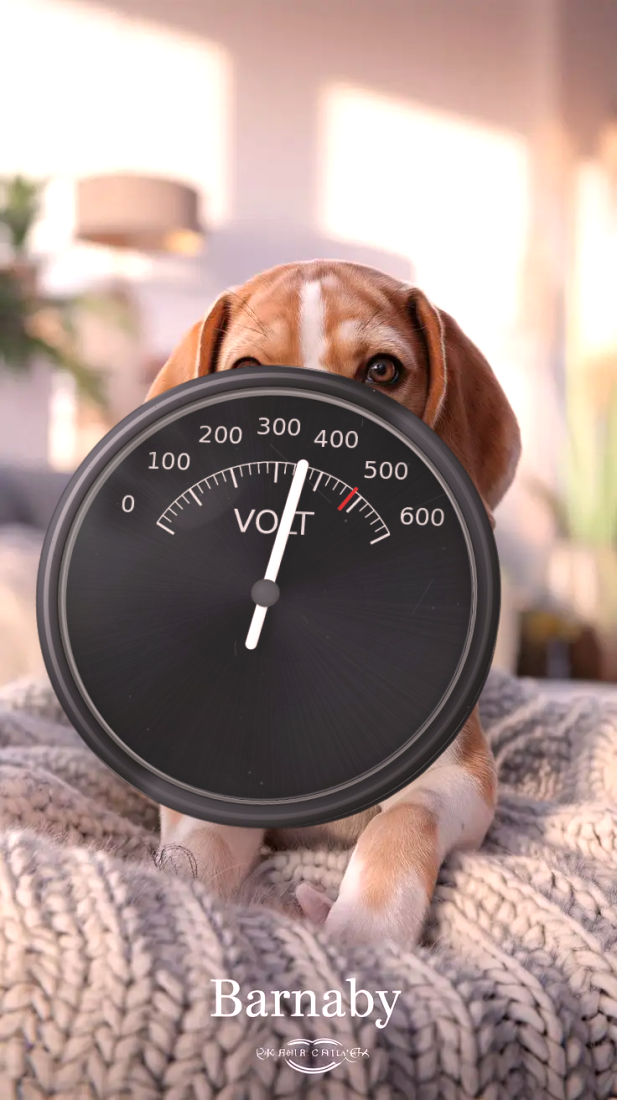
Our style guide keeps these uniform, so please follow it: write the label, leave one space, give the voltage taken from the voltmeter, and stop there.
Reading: 360 V
